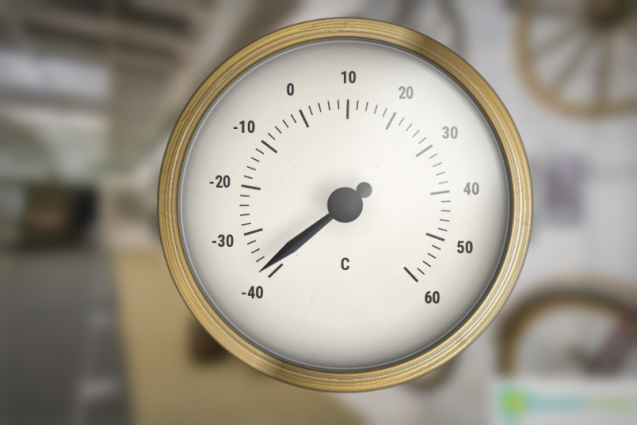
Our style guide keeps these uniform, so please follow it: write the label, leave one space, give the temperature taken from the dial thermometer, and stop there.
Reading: -38 °C
